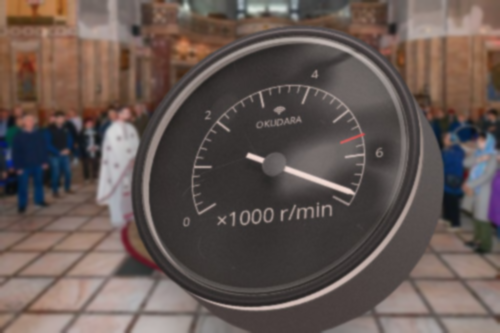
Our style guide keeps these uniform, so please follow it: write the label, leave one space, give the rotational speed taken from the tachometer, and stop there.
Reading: 6800 rpm
